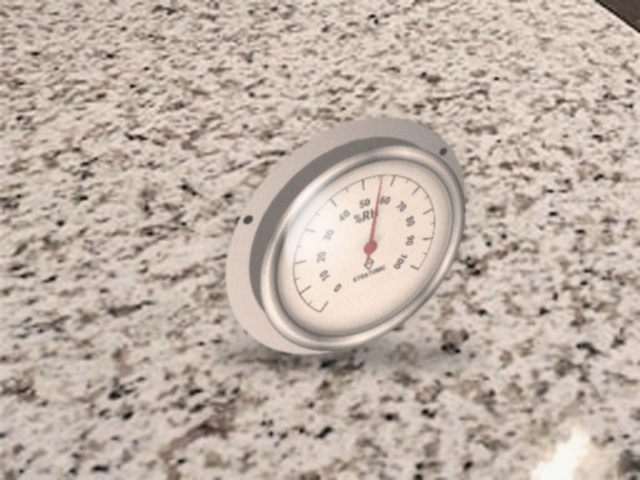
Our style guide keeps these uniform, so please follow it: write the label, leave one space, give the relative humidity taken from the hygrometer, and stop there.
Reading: 55 %
